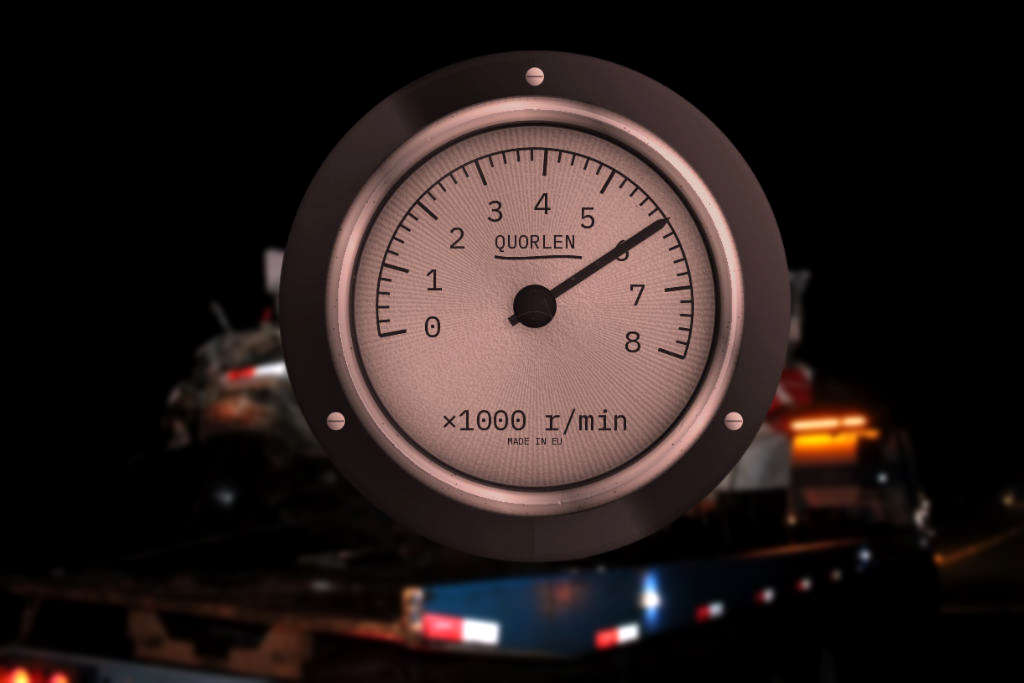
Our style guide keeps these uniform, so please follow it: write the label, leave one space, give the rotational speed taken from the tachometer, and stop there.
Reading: 6000 rpm
